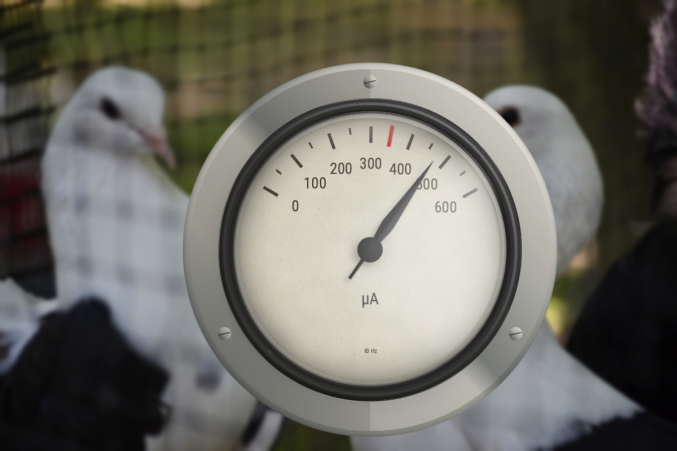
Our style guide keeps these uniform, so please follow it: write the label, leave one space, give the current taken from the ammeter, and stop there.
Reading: 475 µA
